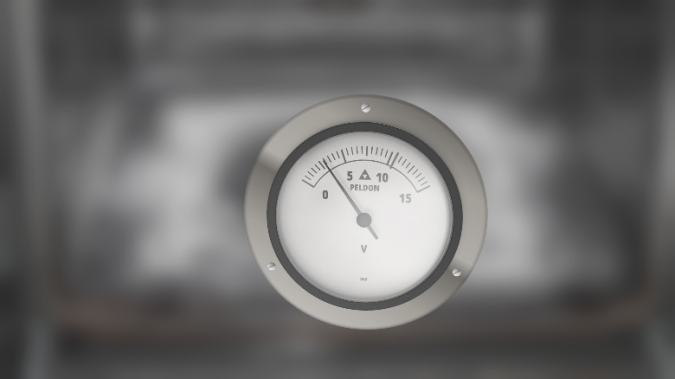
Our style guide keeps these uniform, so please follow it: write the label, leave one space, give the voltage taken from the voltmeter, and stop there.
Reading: 3 V
